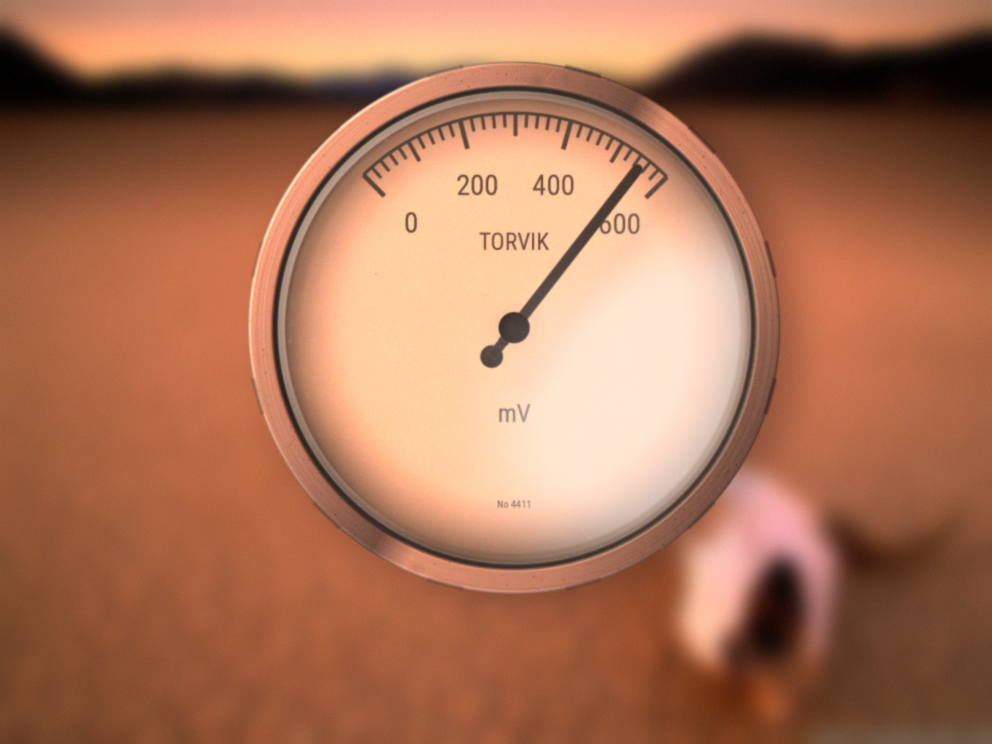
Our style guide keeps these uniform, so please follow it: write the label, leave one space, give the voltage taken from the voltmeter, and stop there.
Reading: 550 mV
